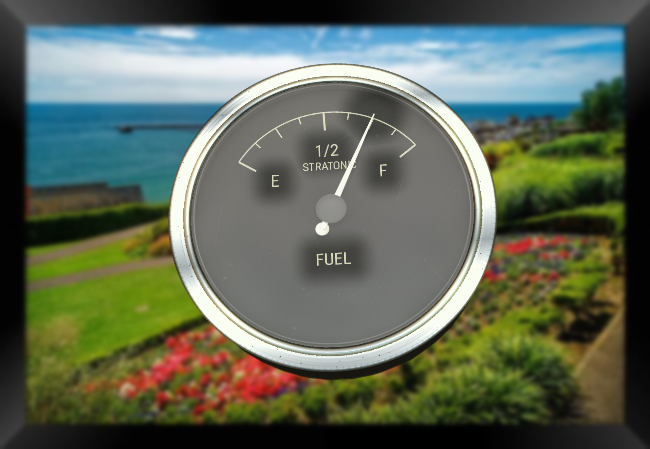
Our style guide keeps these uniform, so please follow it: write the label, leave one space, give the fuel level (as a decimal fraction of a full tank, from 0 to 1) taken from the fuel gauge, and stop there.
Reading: 0.75
